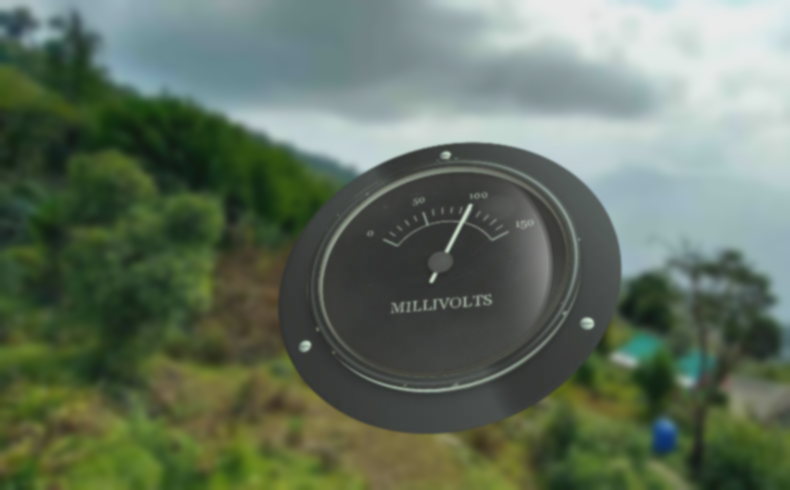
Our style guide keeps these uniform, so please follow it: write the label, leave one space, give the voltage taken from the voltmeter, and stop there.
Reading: 100 mV
